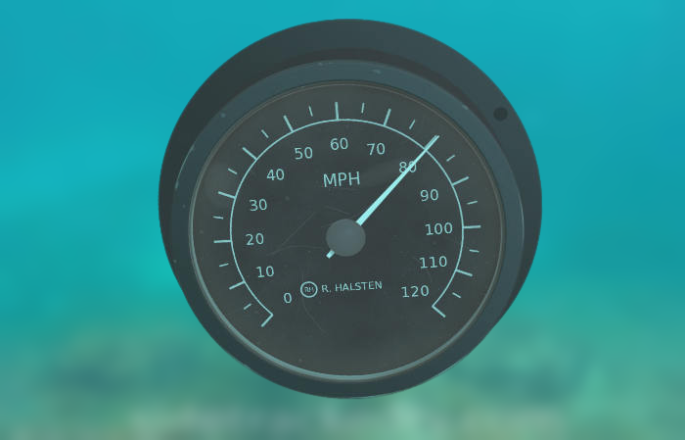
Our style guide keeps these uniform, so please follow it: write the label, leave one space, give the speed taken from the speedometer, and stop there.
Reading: 80 mph
